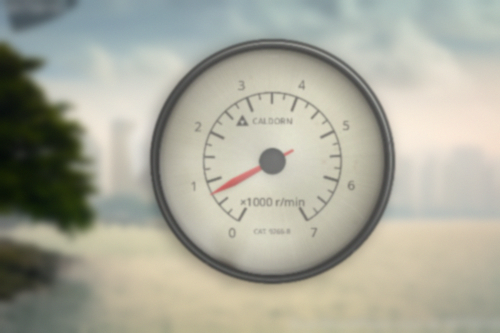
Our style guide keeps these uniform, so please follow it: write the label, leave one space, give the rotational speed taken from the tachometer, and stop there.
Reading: 750 rpm
